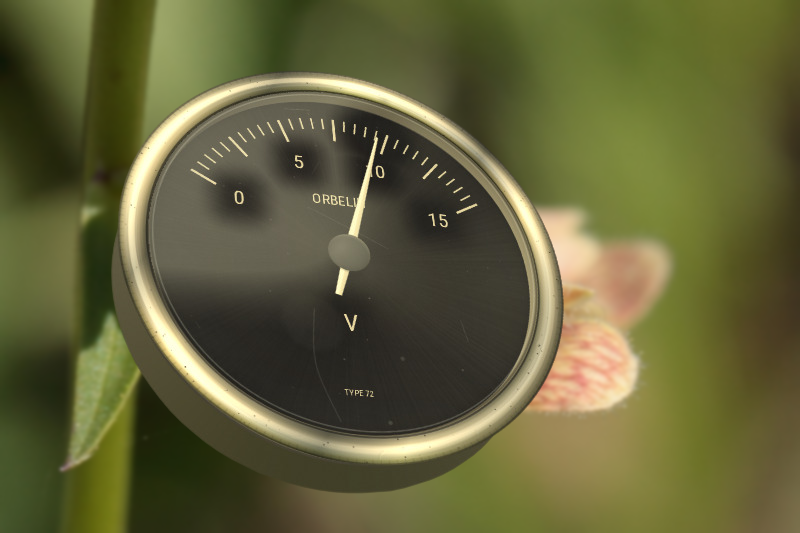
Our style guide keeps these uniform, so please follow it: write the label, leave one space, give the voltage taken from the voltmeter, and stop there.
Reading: 9.5 V
